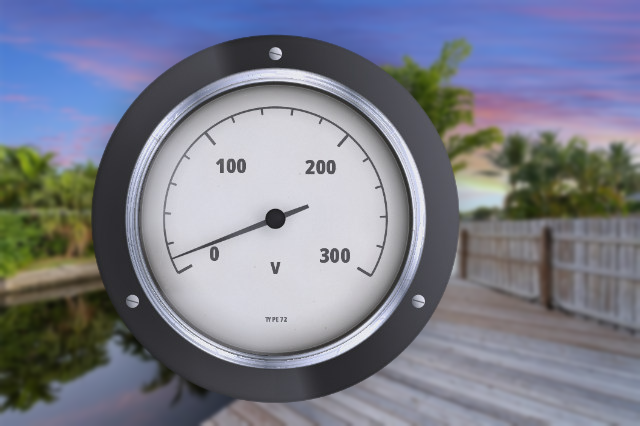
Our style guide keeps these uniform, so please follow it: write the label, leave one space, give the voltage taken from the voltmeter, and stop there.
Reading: 10 V
